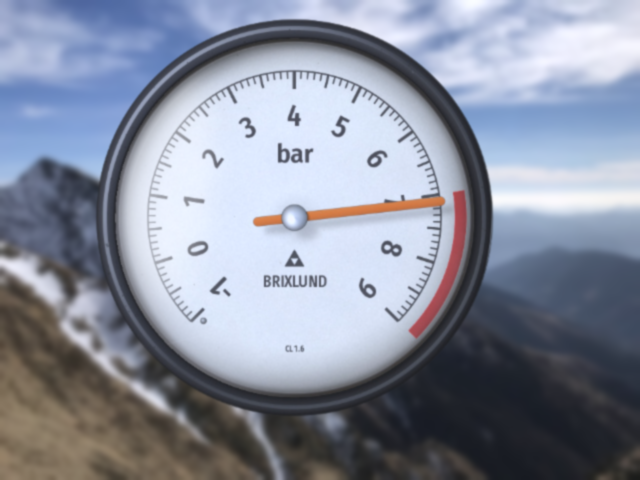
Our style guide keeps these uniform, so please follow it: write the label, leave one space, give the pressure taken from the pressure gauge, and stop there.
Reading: 7.1 bar
